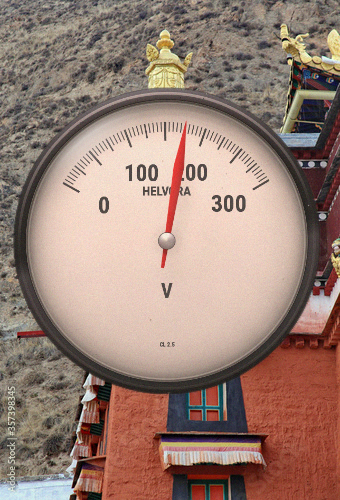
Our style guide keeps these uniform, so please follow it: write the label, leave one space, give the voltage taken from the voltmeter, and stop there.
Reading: 175 V
